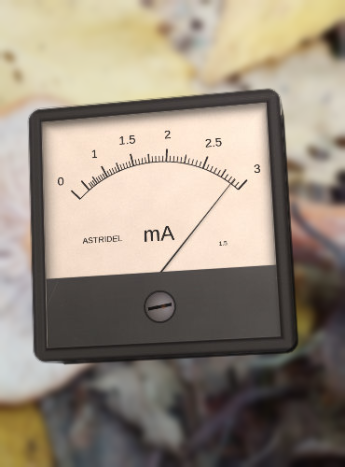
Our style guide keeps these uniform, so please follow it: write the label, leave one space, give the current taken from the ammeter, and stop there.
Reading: 2.9 mA
